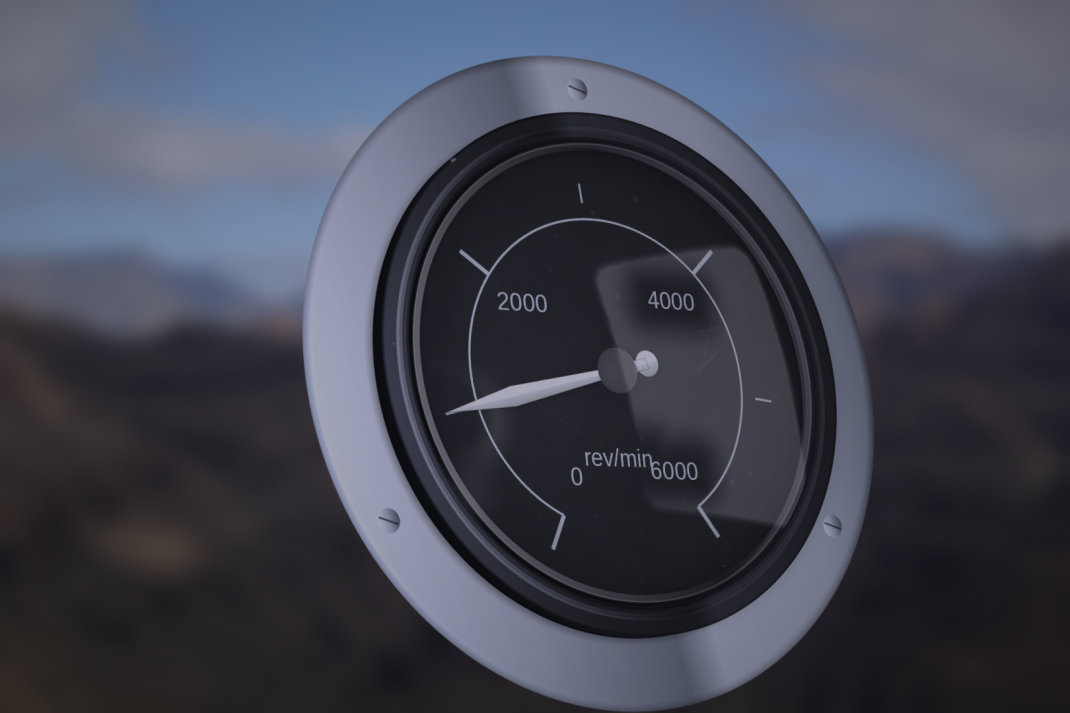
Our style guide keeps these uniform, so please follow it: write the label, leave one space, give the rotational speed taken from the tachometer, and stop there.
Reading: 1000 rpm
